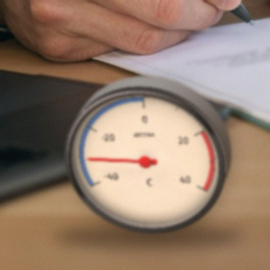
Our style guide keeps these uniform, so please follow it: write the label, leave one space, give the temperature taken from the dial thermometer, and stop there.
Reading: -30 °C
